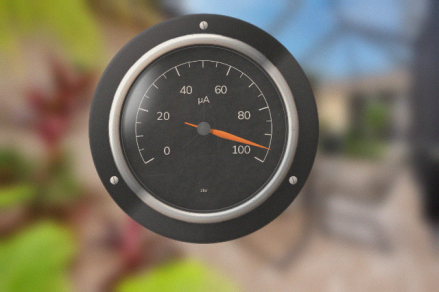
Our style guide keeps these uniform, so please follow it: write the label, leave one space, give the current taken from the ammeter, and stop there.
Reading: 95 µA
